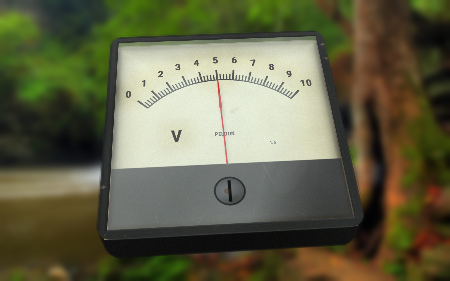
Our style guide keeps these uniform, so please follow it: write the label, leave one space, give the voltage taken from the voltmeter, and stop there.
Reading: 5 V
